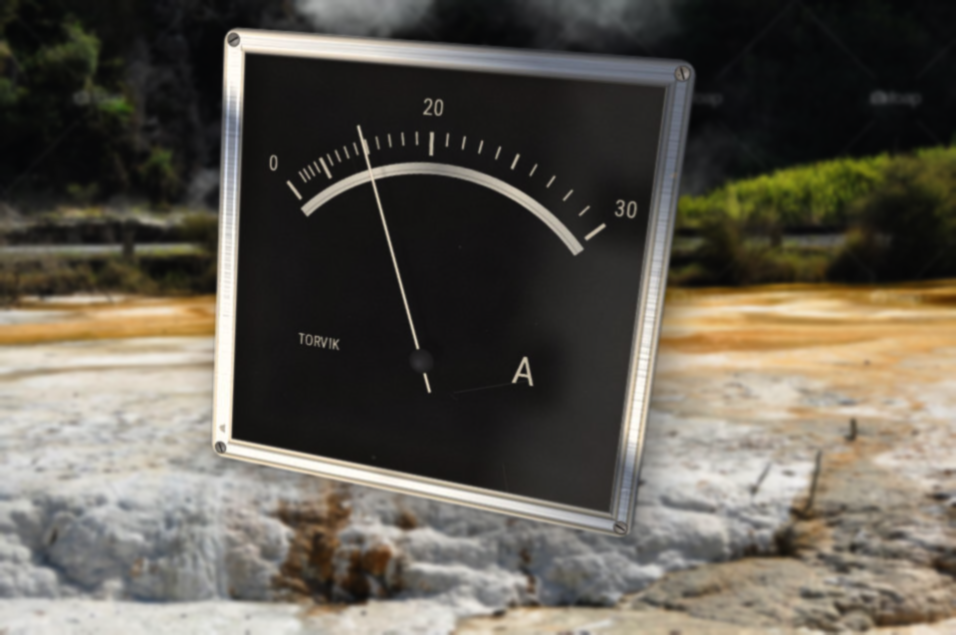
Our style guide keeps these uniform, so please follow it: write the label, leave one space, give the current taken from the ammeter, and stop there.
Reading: 15 A
